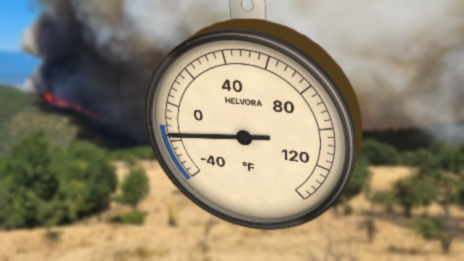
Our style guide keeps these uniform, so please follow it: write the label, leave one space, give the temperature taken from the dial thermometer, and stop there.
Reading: -16 °F
